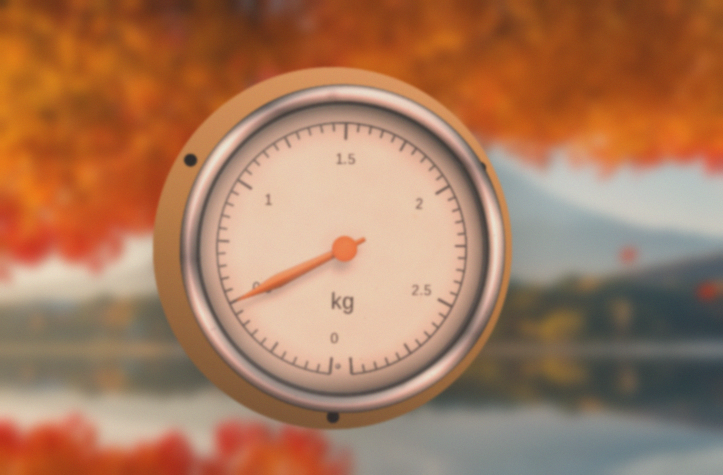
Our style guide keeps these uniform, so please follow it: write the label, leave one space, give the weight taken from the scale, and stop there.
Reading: 0.5 kg
